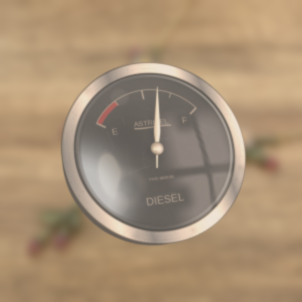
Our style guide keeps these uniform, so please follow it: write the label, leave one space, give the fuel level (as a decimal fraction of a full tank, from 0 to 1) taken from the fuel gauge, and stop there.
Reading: 0.625
